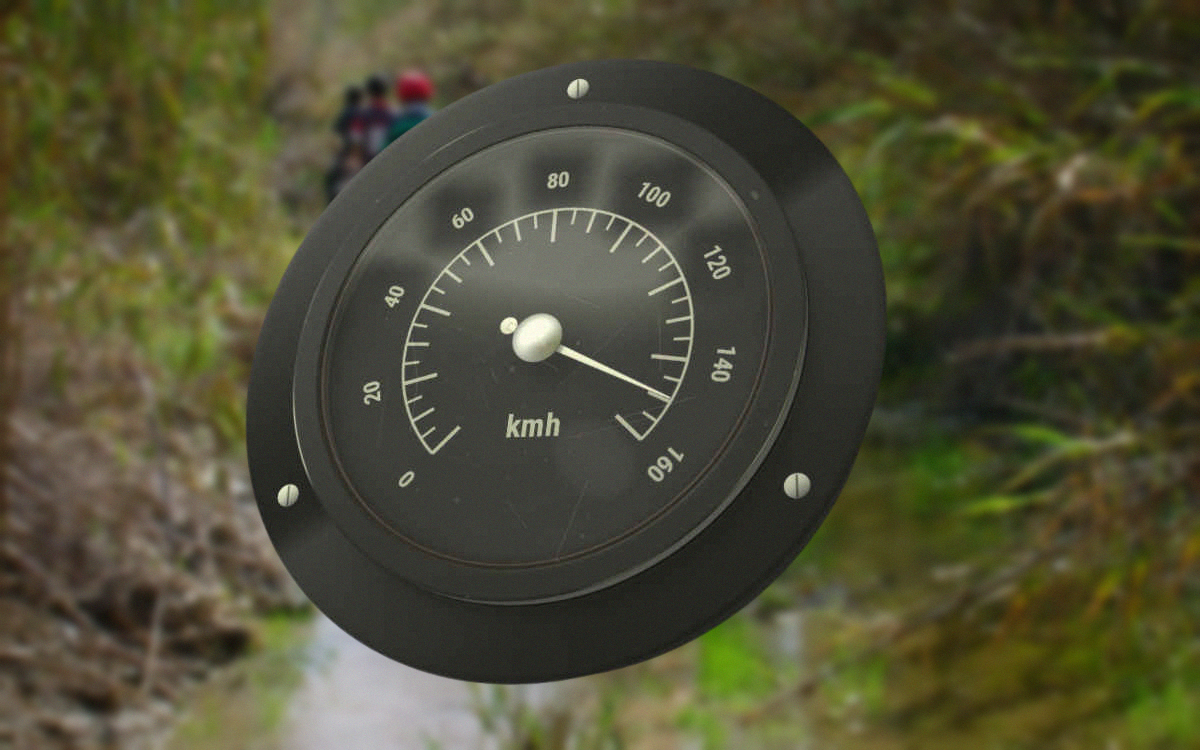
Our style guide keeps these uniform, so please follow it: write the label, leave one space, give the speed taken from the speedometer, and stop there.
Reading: 150 km/h
